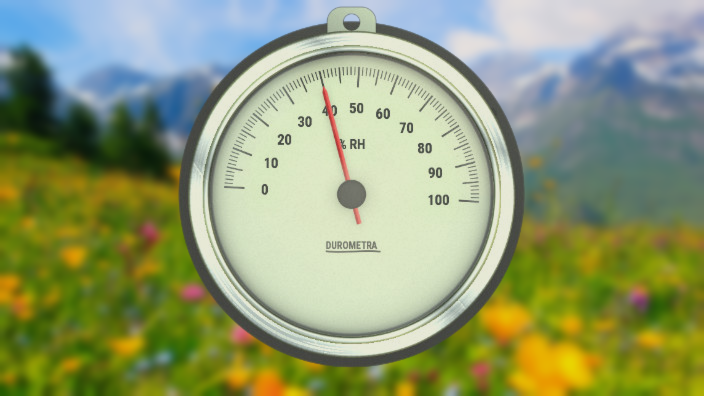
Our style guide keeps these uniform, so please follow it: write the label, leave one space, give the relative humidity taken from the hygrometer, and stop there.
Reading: 40 %
